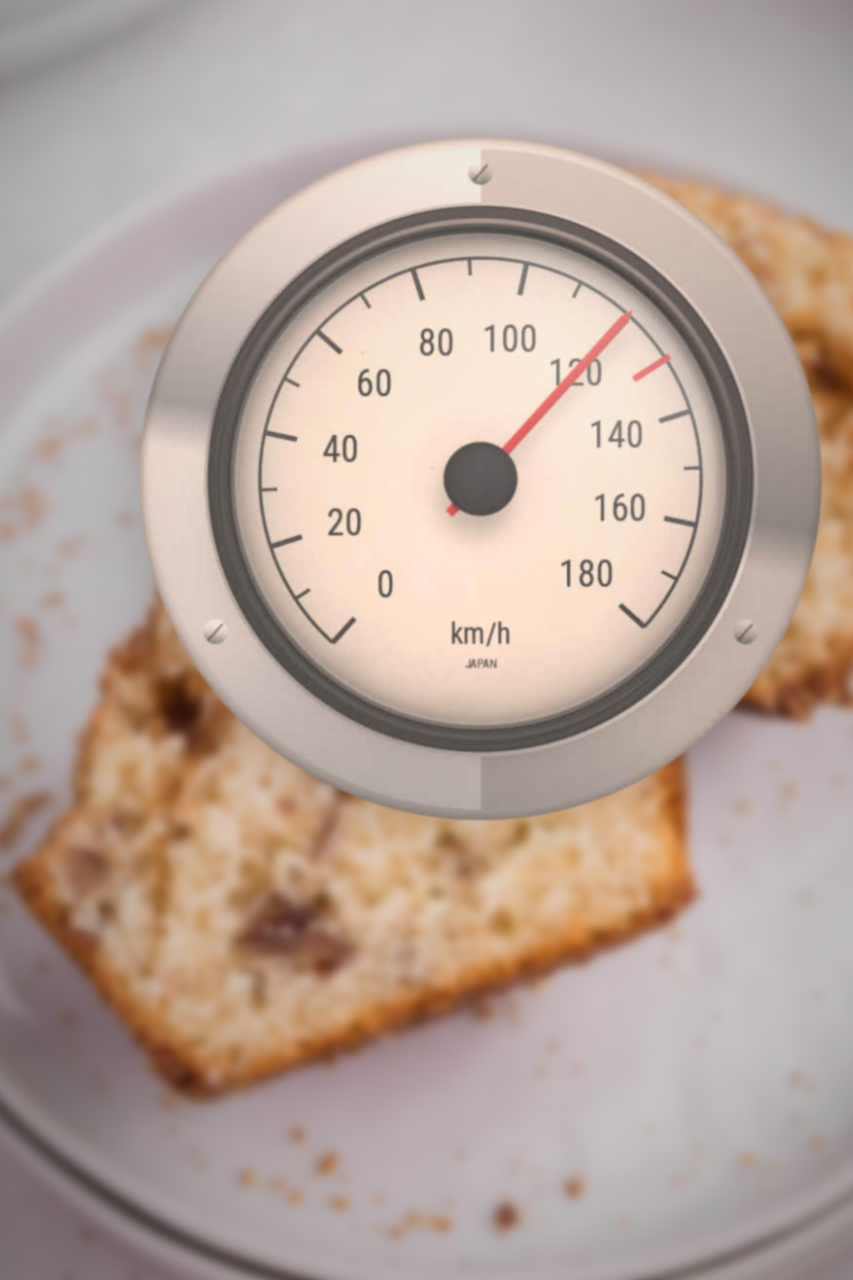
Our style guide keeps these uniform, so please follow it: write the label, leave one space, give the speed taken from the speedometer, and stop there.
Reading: 120 km/h
